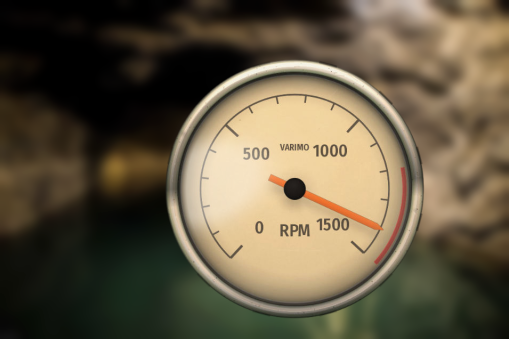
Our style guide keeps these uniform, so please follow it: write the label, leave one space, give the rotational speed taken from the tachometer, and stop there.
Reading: 1400 rpm
